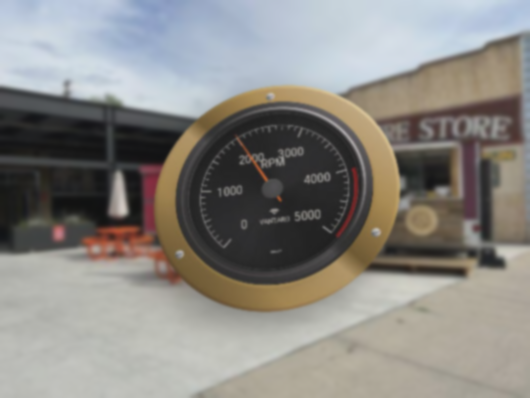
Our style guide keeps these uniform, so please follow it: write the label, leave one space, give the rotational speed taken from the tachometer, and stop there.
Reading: 2000 rpm
